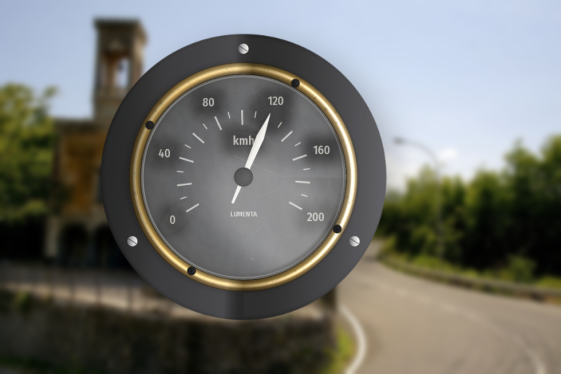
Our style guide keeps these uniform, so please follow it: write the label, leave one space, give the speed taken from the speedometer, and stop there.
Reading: 120 km/h
